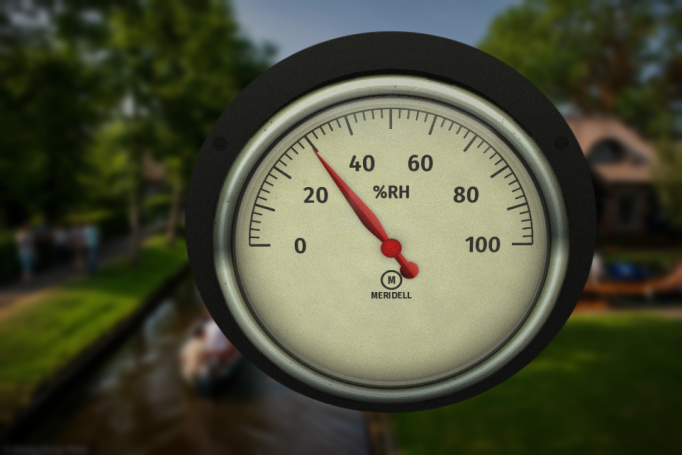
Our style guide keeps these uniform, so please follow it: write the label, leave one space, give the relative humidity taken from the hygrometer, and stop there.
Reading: 30 %
